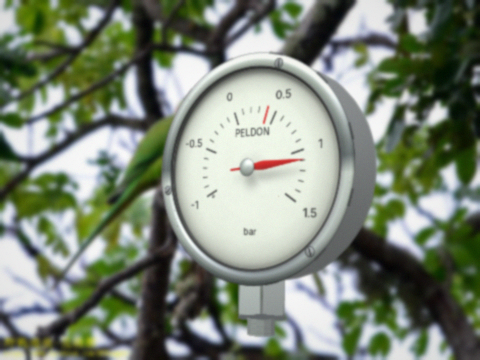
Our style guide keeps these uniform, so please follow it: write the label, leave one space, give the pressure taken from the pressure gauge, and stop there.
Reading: 1.1 bar
